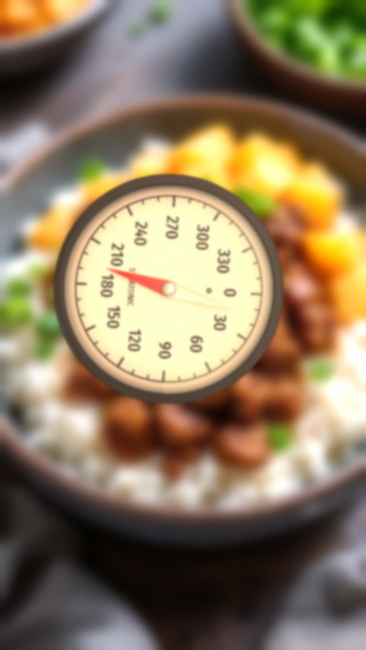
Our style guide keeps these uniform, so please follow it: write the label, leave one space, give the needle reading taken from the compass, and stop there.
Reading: 195 °
